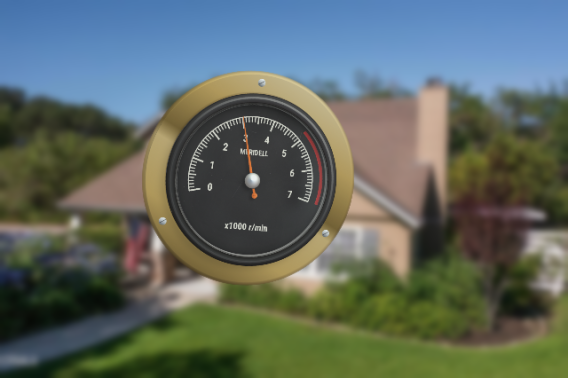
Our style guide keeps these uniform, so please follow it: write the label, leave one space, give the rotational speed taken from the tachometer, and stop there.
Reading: 3000 rpm
